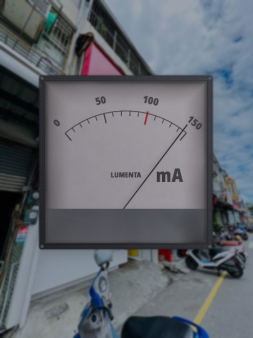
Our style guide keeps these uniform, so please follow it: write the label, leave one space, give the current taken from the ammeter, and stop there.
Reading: 145 mA
